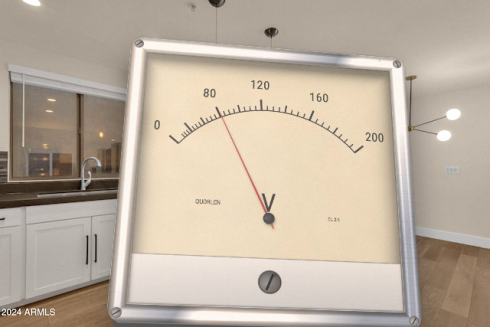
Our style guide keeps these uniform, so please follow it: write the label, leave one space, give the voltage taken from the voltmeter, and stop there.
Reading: 80 V
